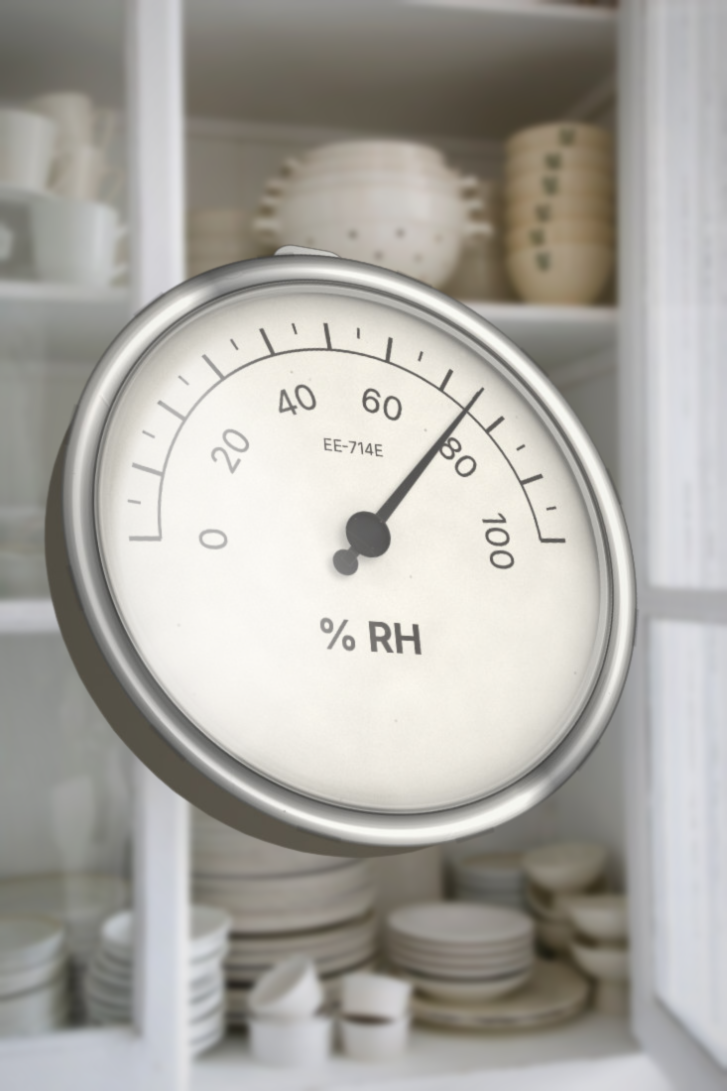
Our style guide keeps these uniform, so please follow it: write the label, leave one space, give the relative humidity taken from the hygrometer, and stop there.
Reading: 75 %
